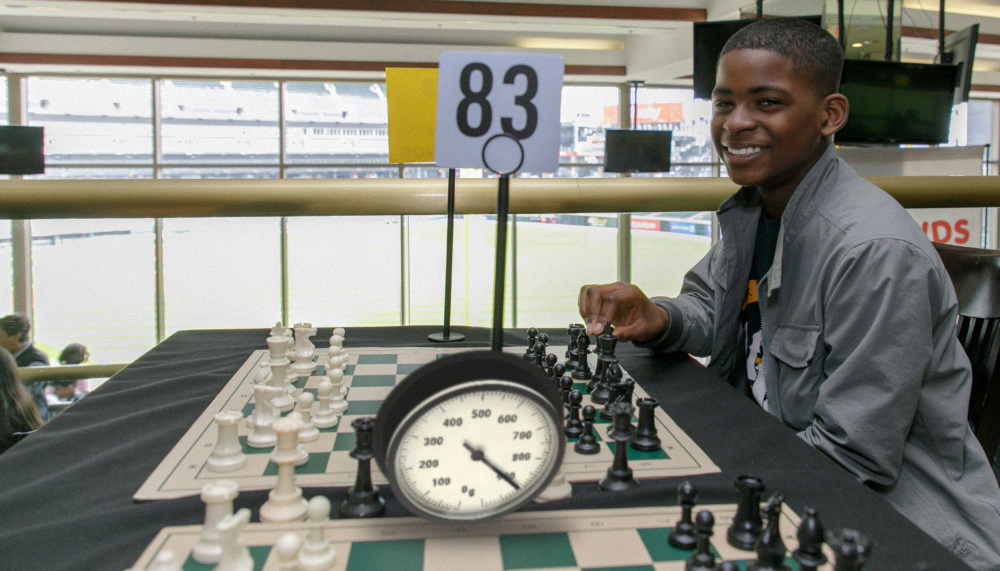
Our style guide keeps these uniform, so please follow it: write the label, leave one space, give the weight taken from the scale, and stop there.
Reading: 900 g
